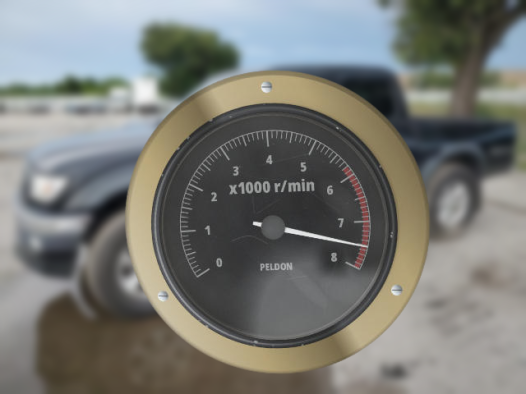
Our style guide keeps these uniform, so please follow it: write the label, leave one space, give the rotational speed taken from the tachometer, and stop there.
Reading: 7500 rpm
